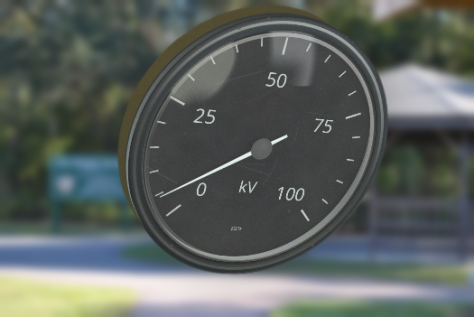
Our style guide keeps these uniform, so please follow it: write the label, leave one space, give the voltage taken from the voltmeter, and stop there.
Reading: 5 kV
